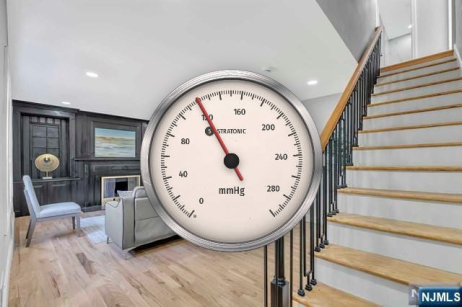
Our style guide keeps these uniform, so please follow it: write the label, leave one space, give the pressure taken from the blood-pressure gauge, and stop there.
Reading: 120 mmHg
